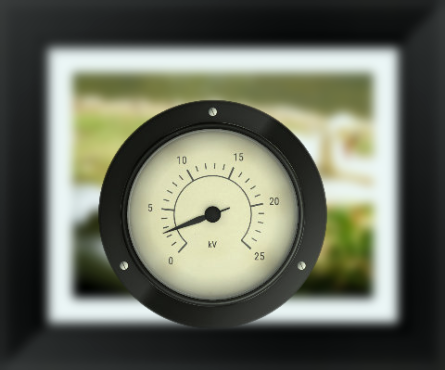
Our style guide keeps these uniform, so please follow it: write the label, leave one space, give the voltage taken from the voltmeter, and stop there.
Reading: 2.5 kV
